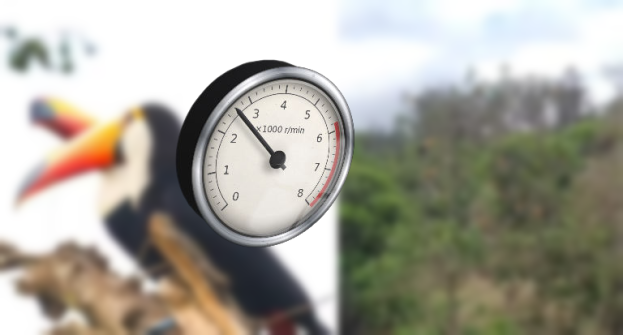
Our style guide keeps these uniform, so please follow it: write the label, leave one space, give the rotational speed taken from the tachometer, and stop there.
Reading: 2600 rpm
